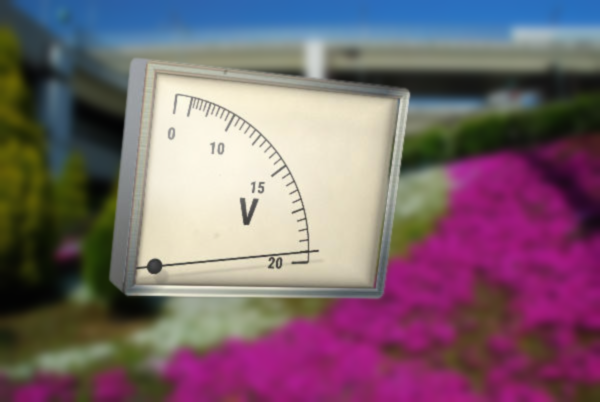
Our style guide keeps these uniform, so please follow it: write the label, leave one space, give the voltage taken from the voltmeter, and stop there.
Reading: 19.5 V
